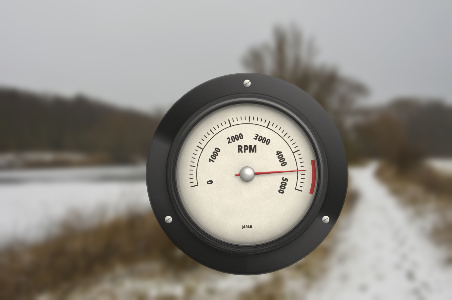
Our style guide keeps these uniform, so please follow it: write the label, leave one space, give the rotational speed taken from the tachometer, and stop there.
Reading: 4500 rpm
